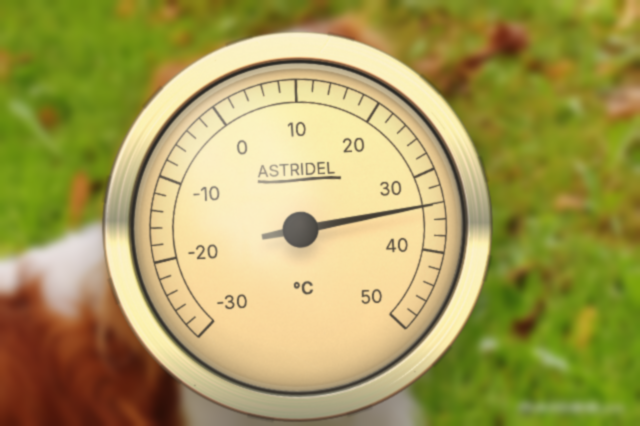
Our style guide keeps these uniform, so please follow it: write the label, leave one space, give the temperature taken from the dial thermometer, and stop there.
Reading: 34 °C
